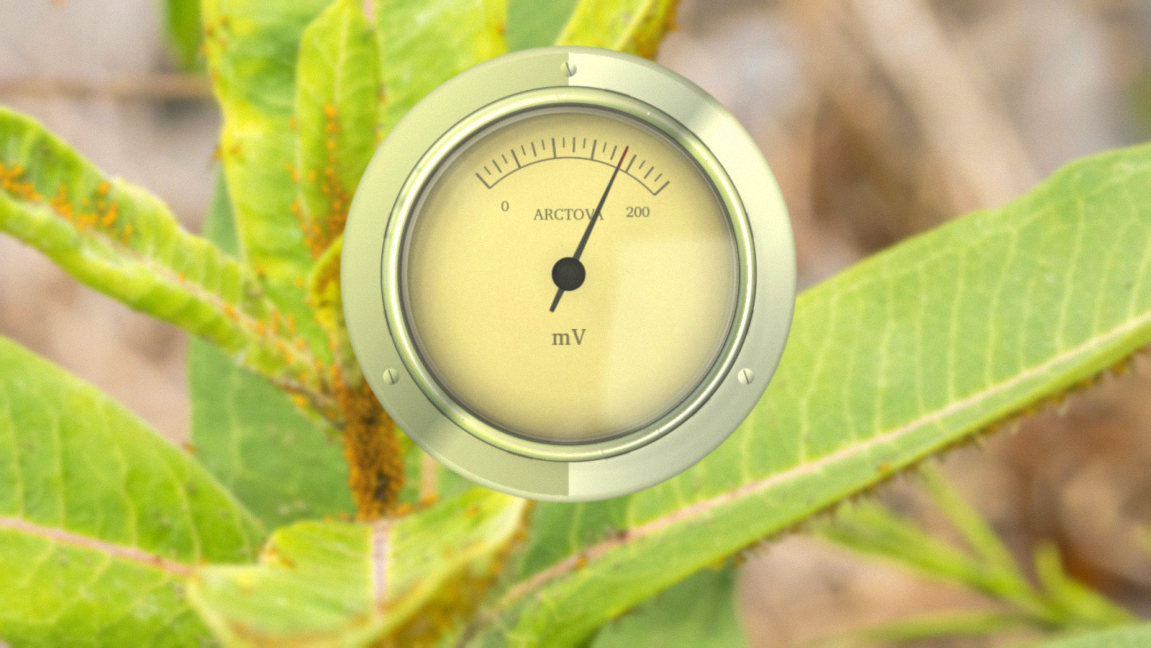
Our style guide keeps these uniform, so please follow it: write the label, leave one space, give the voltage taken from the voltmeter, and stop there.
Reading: 150 mV
